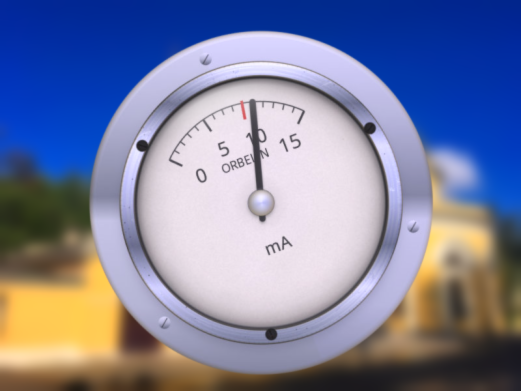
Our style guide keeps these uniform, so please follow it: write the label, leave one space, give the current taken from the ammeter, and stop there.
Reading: 10 mA
